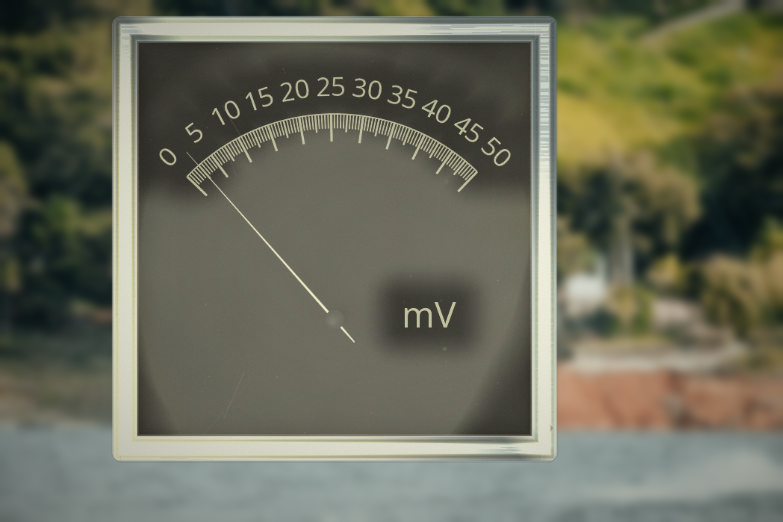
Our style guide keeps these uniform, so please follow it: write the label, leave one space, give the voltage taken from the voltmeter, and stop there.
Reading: 2.5 mV
